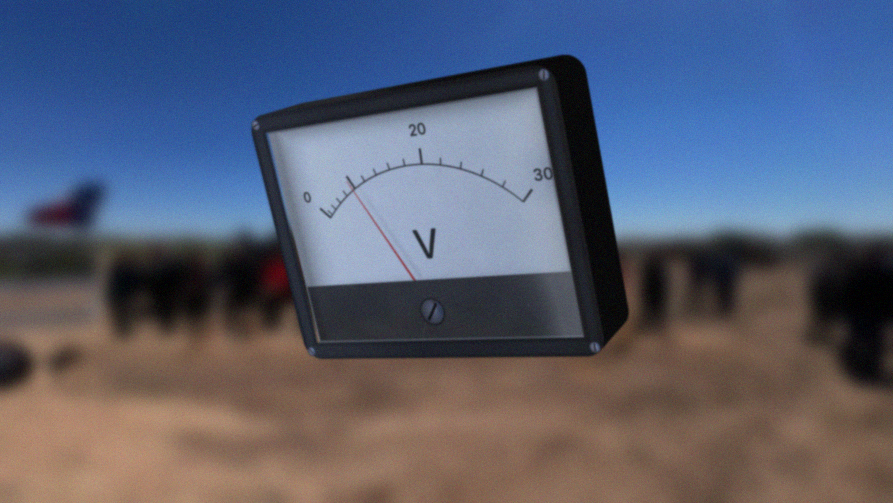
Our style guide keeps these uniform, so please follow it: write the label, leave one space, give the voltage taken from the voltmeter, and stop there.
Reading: 10 V
